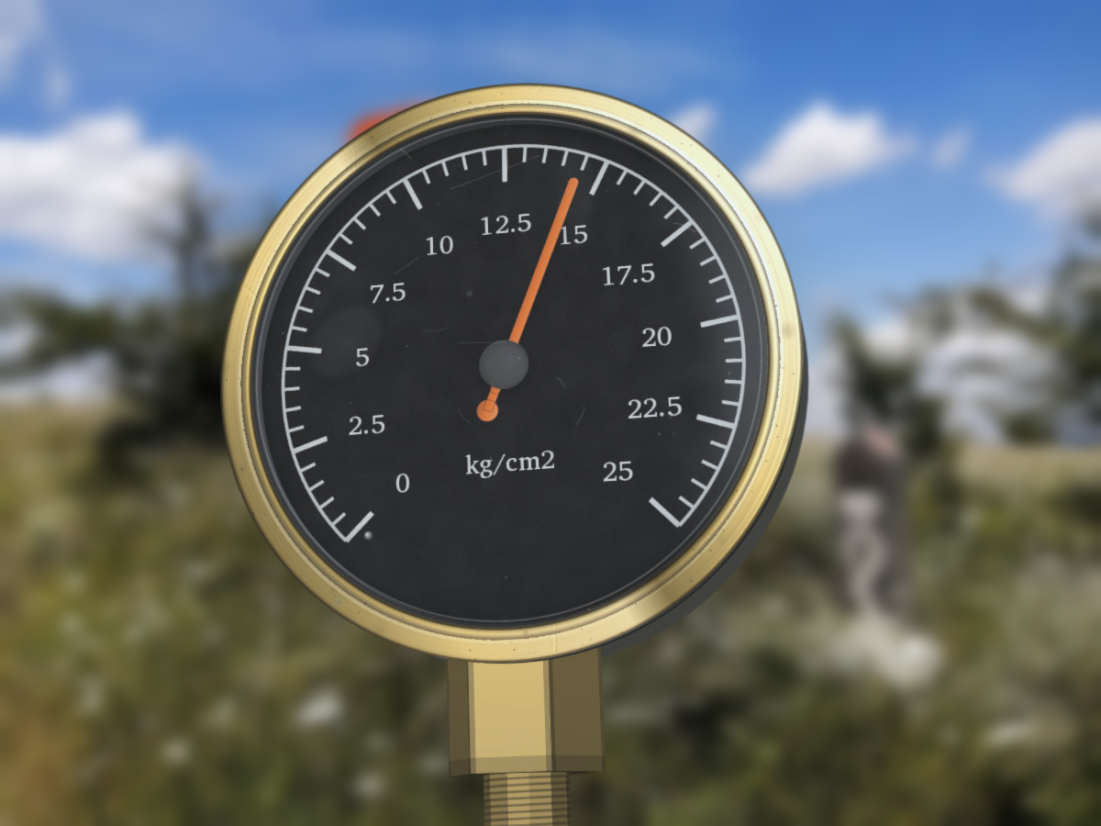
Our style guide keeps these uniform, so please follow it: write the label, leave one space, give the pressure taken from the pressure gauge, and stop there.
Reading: 14.5 kg/cm²
